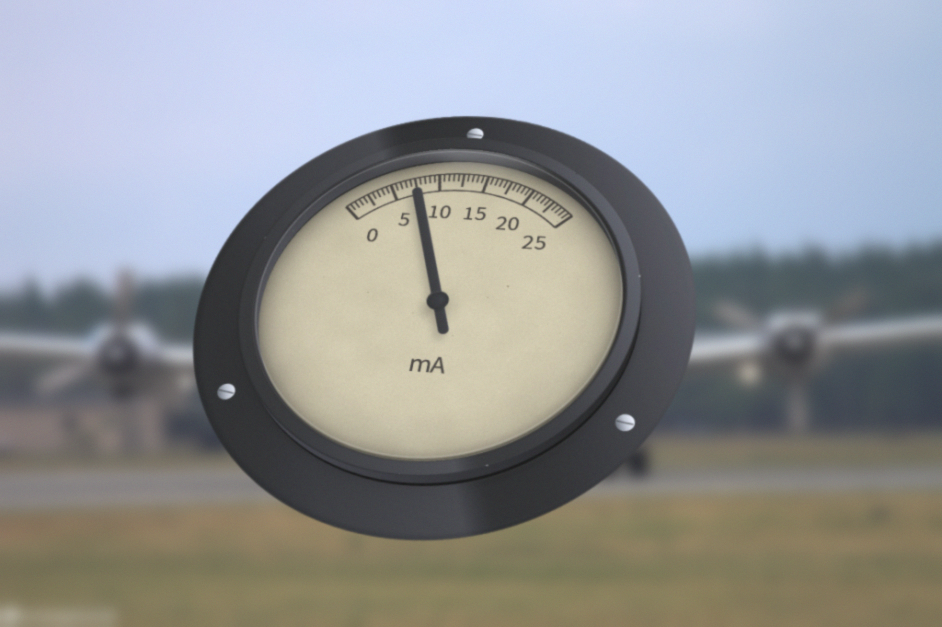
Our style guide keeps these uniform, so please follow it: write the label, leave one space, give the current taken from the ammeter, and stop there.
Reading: 7.5 mA
